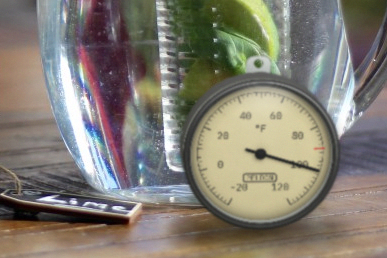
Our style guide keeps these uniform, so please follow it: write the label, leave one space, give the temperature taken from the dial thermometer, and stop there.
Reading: 100 °F
